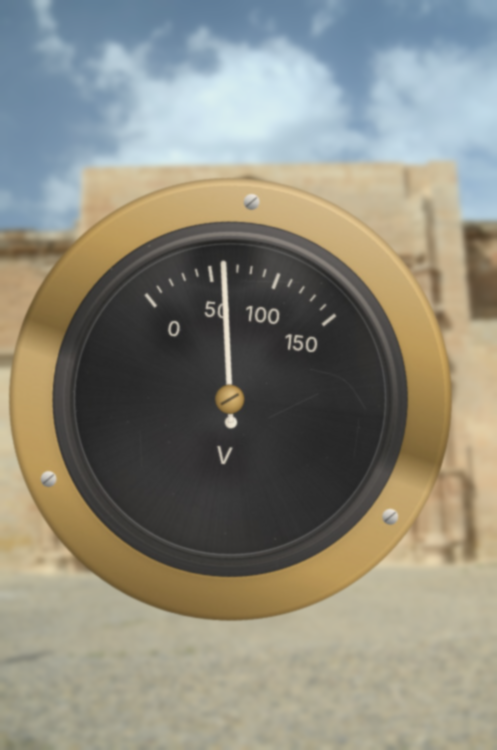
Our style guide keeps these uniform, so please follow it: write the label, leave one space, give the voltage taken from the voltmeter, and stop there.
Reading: 60 V
